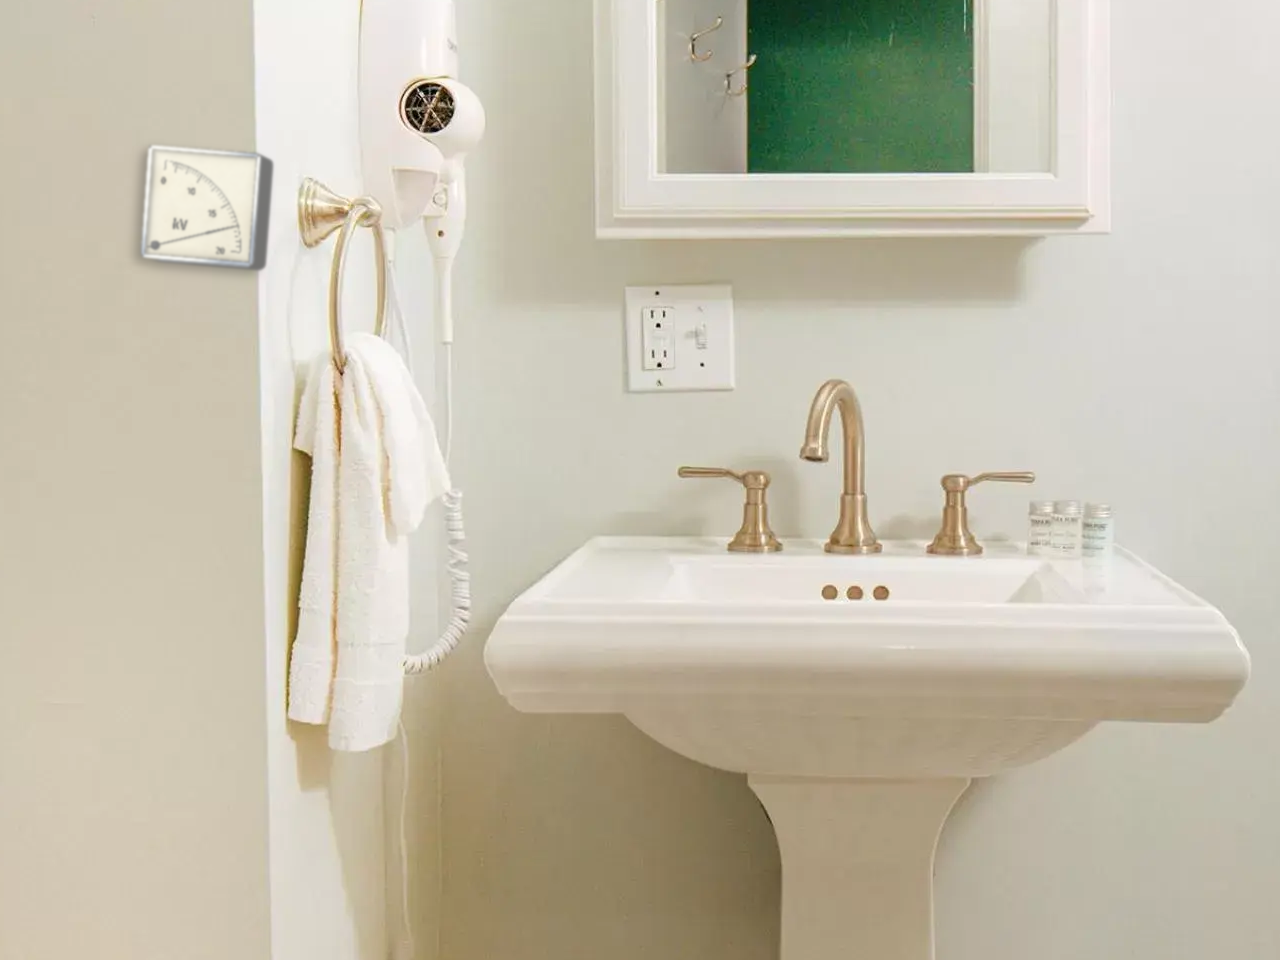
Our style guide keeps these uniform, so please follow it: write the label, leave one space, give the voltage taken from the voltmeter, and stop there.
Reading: 17.5 kV
